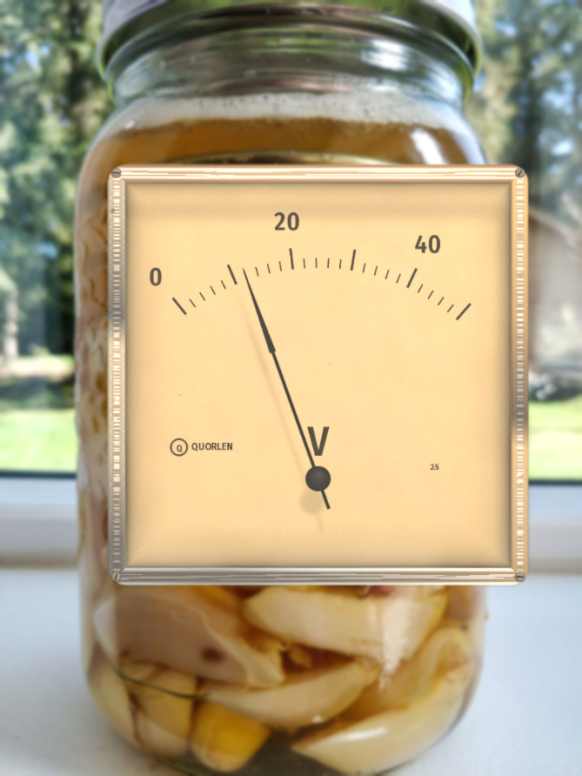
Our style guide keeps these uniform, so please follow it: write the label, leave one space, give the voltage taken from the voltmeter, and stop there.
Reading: 12 V
